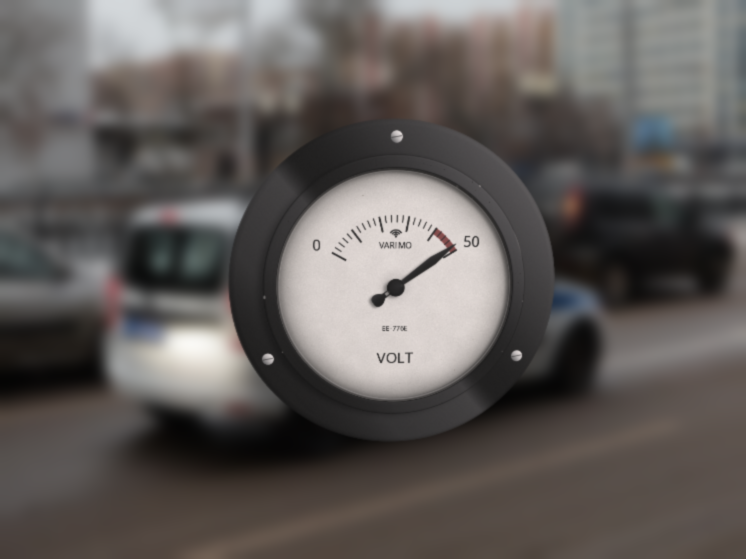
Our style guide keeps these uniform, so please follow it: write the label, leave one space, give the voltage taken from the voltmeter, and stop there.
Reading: 48 V
